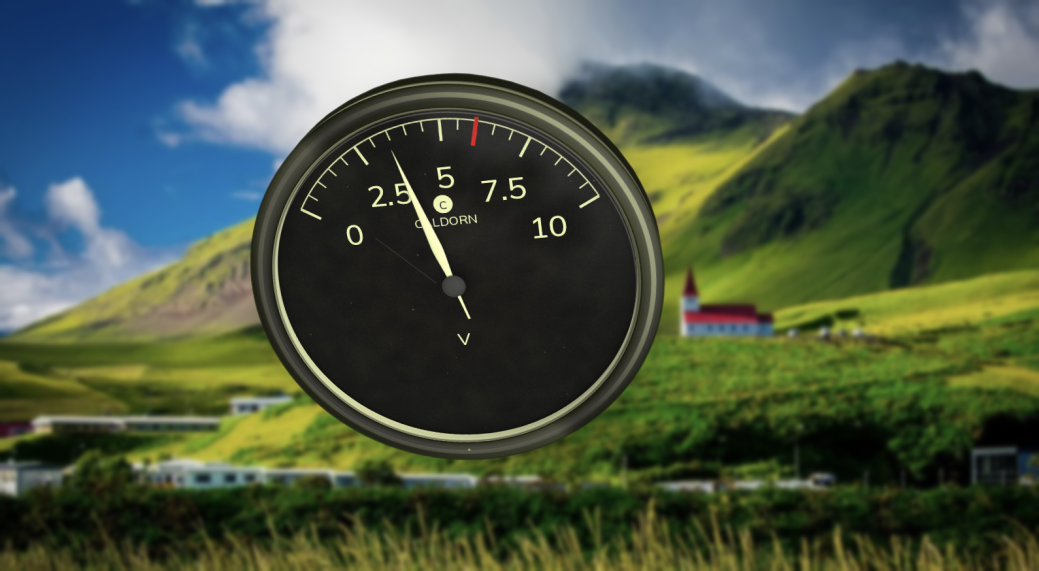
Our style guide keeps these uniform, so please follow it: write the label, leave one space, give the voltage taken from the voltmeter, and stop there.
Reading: 3.5 V
